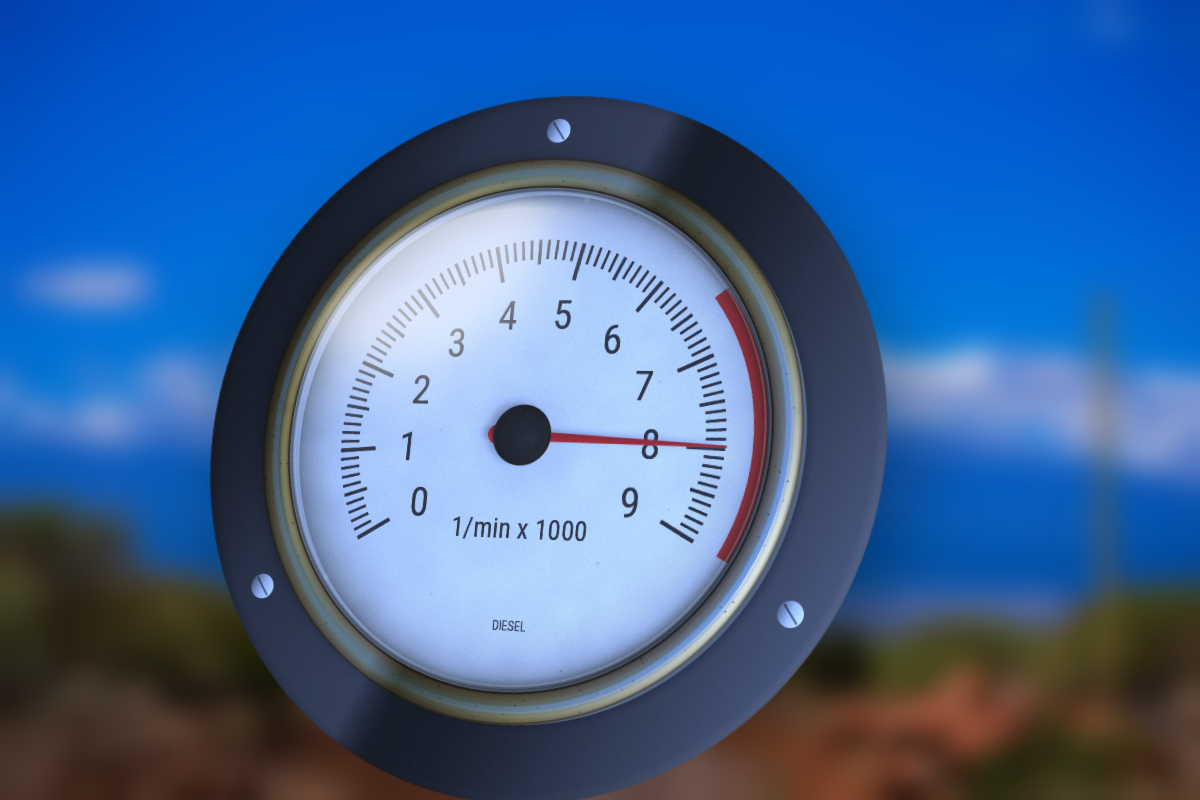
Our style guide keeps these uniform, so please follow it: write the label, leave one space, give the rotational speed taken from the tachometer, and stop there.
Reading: 8000 rpm
